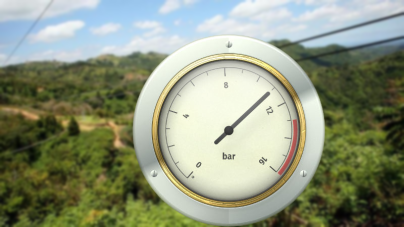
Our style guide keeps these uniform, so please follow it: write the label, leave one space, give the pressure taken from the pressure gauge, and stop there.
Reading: 11 bar
